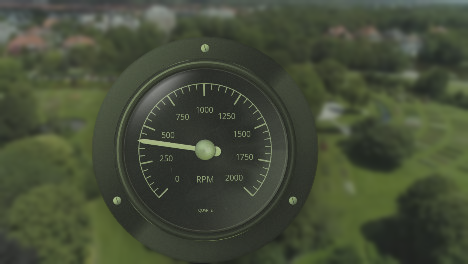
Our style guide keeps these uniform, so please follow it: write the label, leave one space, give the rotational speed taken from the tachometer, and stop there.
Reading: 400 rpm
